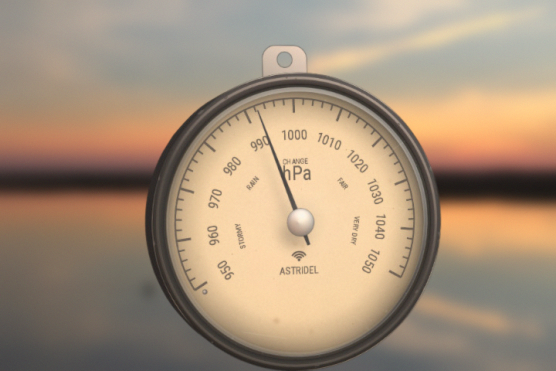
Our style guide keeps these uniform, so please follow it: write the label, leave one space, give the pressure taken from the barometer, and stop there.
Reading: 992 hPa
